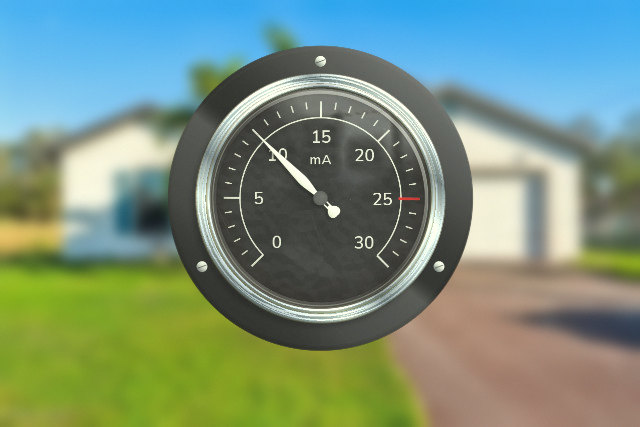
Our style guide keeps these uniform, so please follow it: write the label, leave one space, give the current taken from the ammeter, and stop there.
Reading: 10 mA
